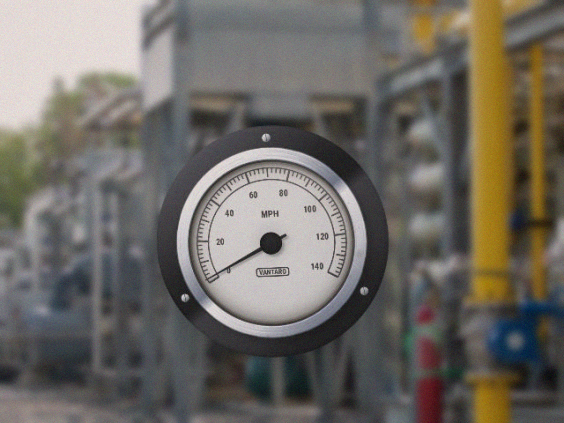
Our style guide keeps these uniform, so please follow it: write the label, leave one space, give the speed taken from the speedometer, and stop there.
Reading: 2 mph
